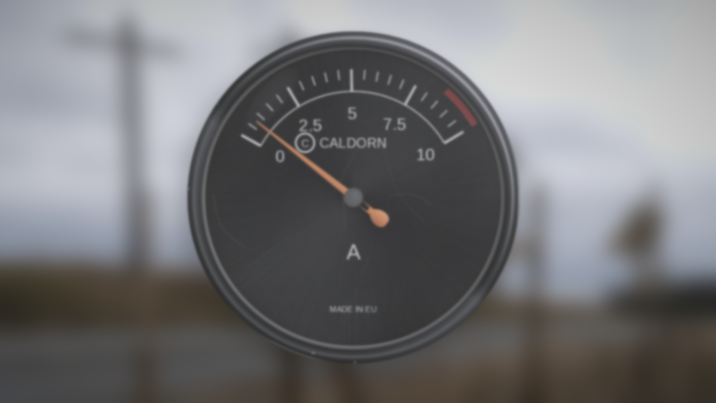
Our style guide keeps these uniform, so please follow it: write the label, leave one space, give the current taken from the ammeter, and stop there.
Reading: 0.75 A
